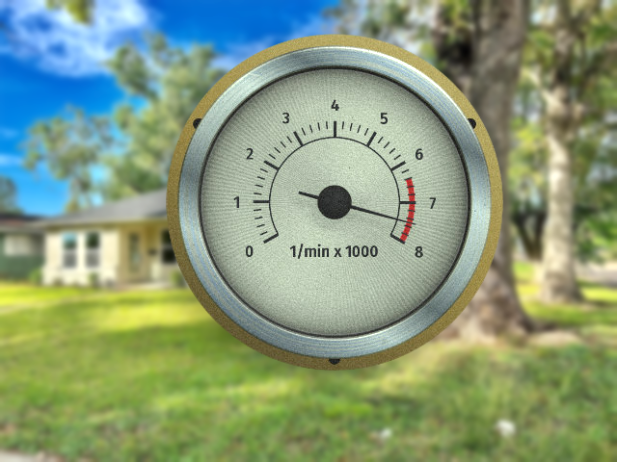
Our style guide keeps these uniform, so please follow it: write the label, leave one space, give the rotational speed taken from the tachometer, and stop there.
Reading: 7500 rpm
